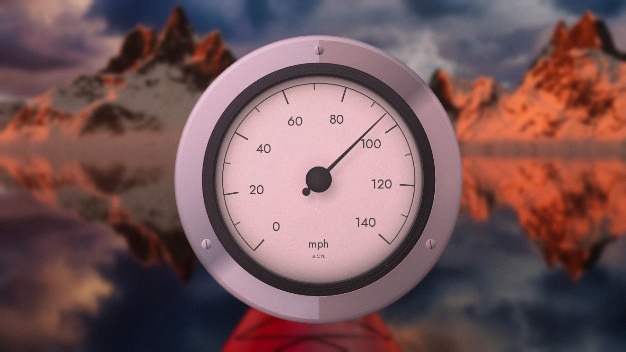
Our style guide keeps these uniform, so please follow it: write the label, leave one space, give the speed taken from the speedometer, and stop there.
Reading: 95 mph
